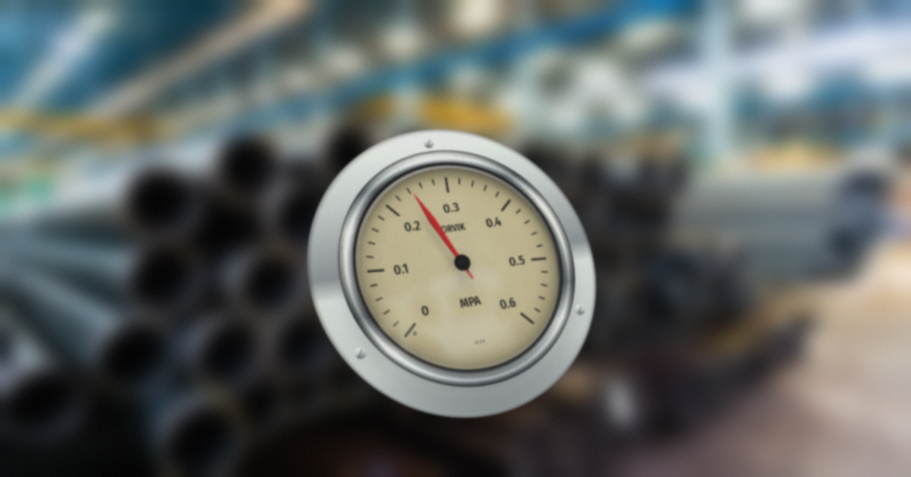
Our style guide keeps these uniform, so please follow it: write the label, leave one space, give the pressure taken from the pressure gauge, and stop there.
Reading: 0.24 MPa
